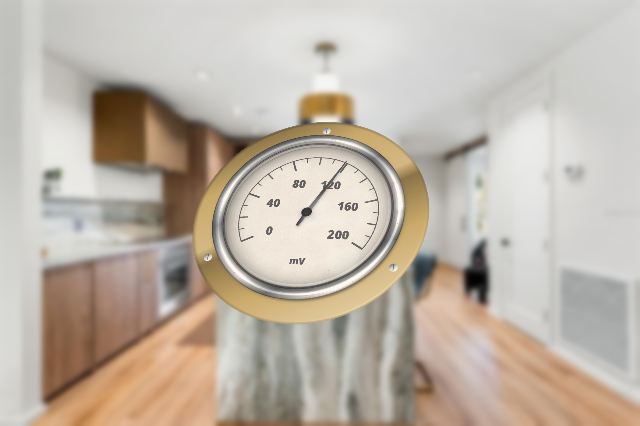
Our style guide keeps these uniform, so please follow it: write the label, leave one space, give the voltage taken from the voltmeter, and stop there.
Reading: 120 mV
